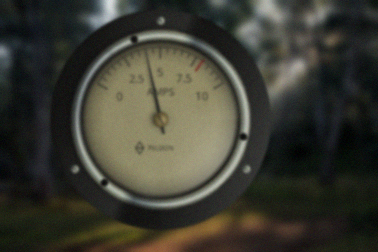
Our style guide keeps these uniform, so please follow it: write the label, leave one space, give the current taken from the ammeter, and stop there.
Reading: 4 A
